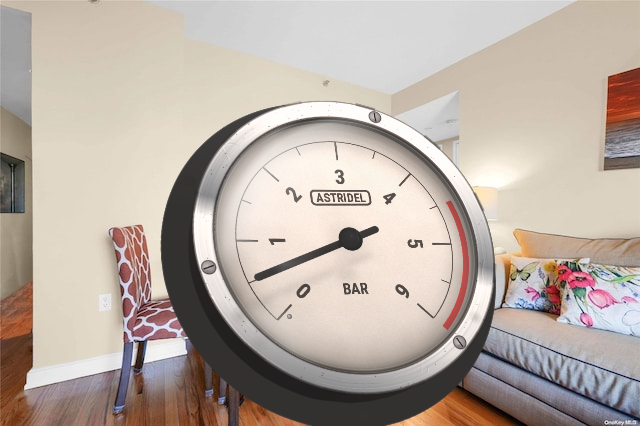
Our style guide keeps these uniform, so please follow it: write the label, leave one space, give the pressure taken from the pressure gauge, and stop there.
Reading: 0.5 bar
